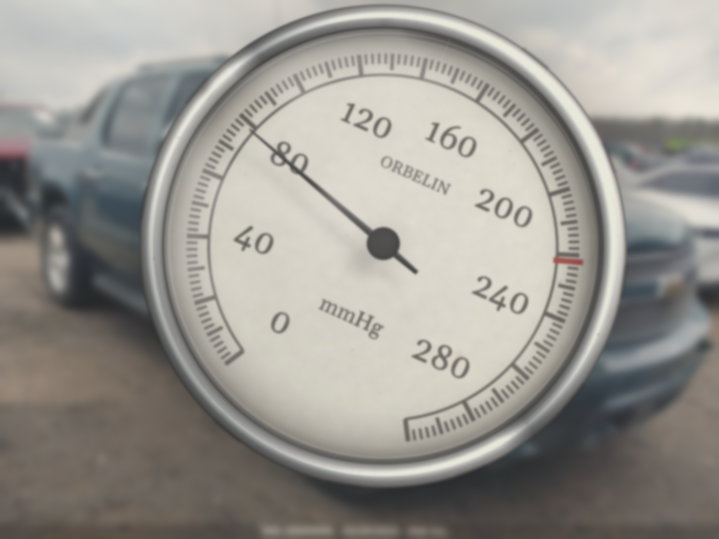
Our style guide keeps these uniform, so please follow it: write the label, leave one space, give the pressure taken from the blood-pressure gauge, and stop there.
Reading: 78 mmHg
